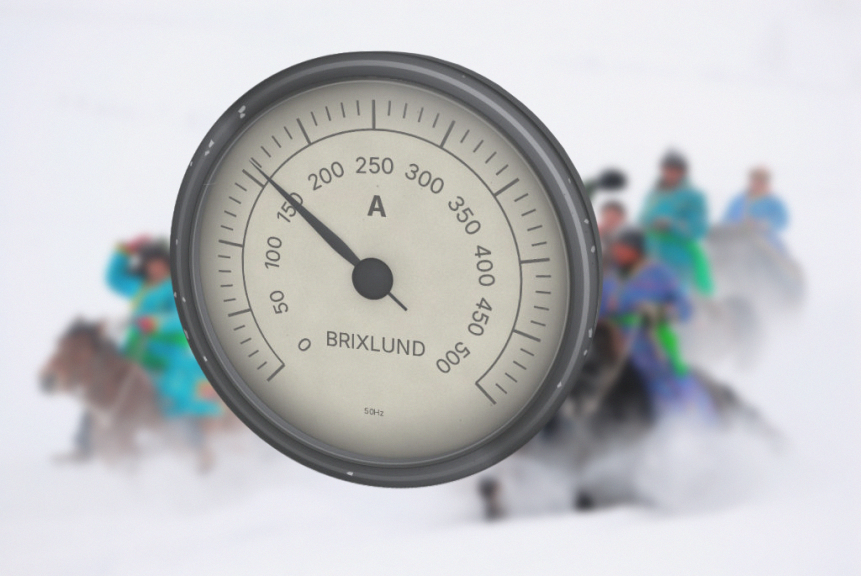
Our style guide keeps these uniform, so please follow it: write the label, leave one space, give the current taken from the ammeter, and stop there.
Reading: 160 A
